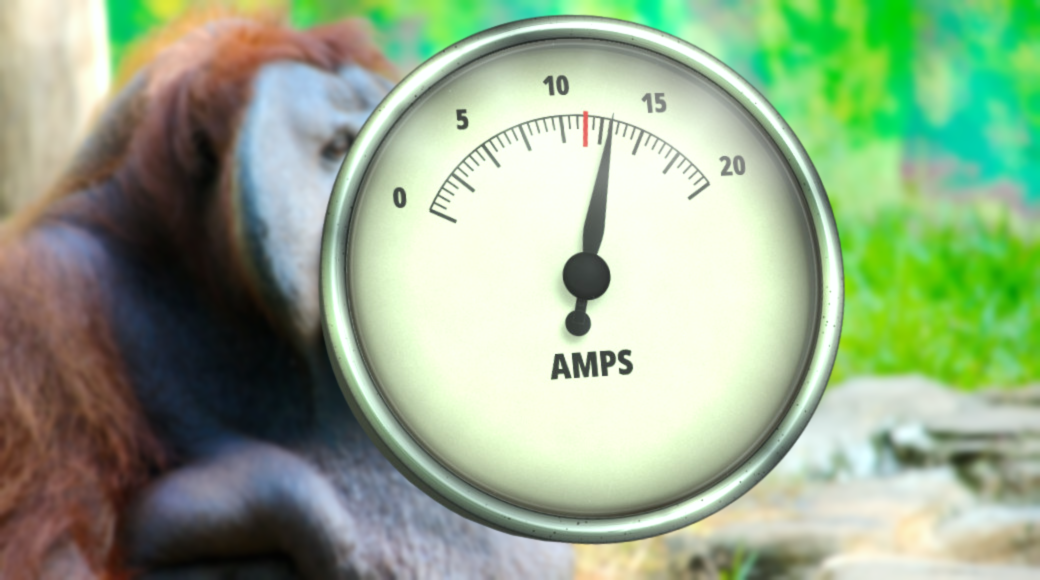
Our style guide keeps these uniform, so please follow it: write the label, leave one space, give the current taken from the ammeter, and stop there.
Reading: 13 A
